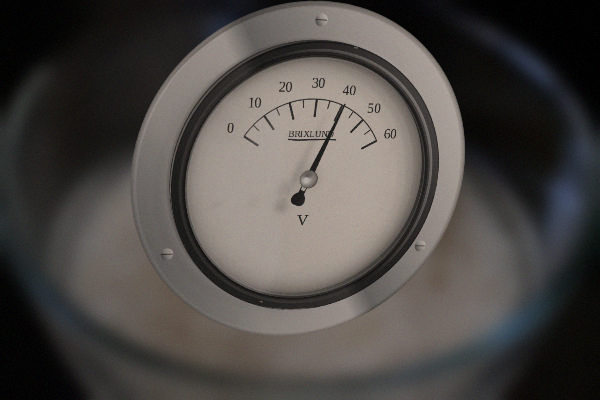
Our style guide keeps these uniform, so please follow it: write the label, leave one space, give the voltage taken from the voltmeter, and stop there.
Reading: 40 V
